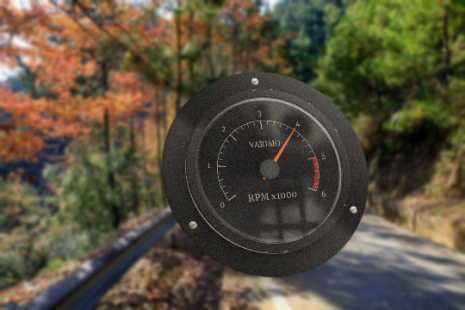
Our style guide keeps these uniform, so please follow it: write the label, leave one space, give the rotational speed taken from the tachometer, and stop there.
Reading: 4000 rpm
